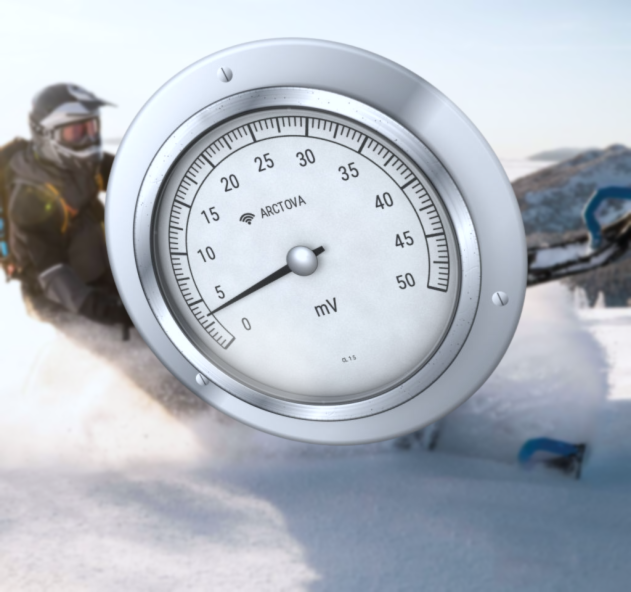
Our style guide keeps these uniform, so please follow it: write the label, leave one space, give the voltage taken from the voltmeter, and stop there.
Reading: 3.5 mV
